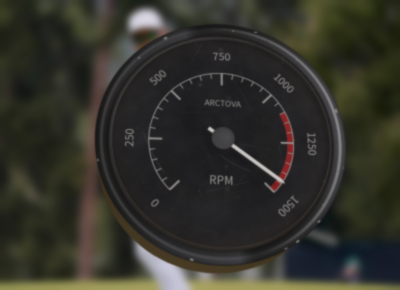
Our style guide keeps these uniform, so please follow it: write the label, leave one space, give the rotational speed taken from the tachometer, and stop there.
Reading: 1450 rpm
